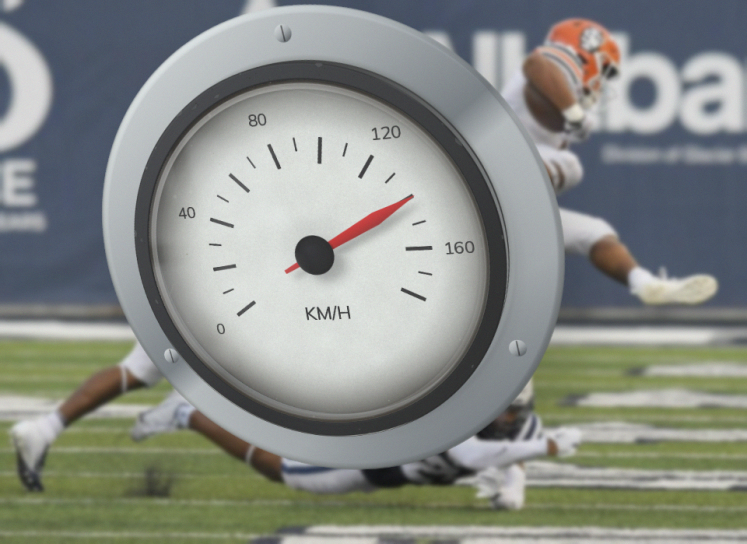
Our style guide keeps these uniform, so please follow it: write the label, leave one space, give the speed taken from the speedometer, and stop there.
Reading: 140 km/h
